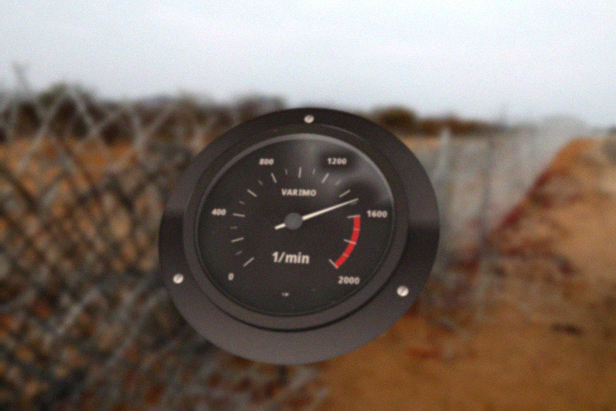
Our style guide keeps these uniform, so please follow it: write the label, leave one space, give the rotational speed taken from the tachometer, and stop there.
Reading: 1500 rpm
